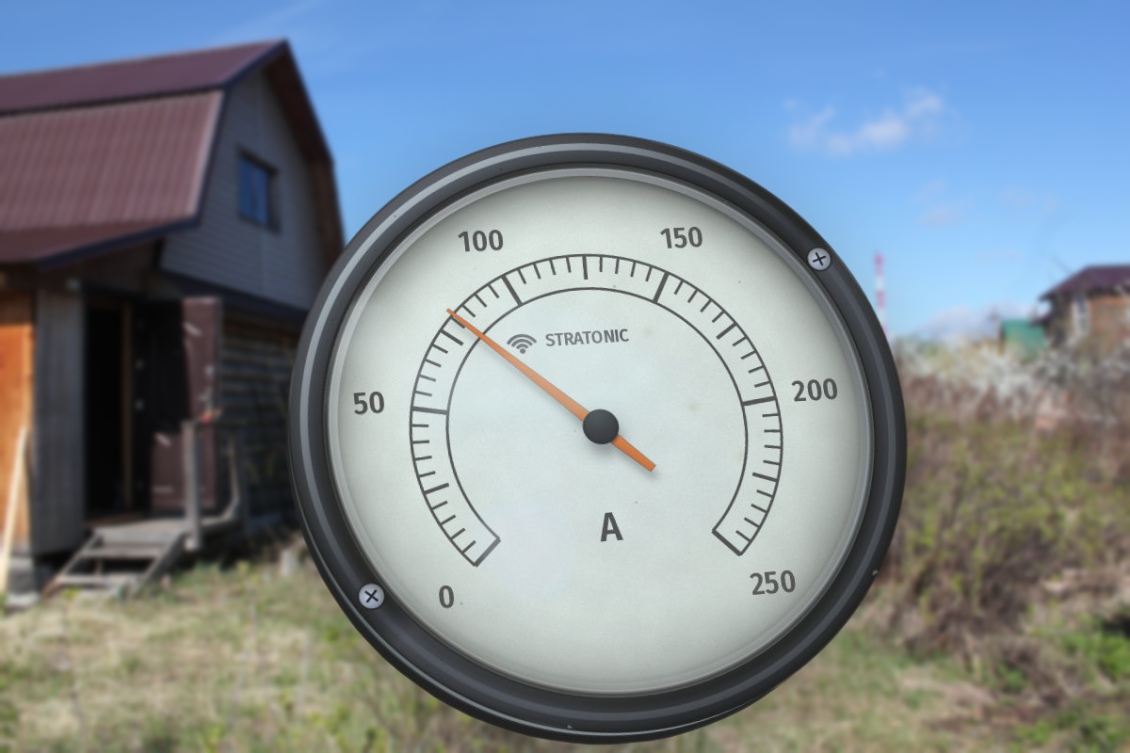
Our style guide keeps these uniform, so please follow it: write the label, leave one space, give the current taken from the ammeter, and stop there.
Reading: 80 A
